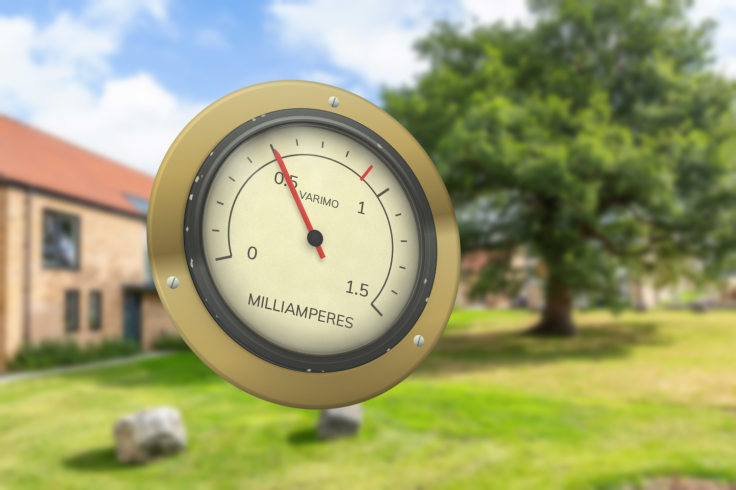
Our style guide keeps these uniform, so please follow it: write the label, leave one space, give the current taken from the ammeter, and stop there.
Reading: 0.5 mA
